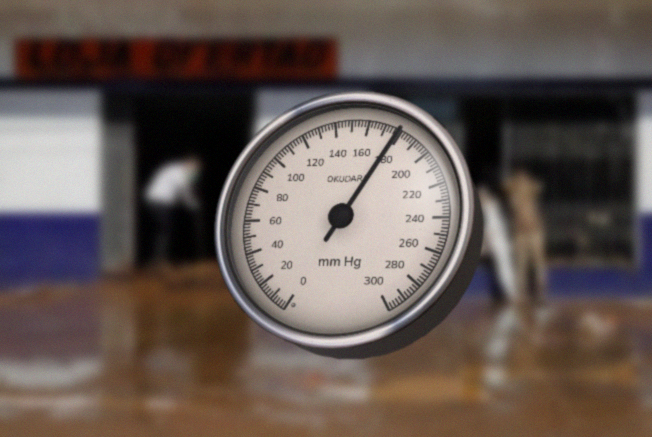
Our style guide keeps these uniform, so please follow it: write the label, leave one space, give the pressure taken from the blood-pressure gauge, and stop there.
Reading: 180 mmHg
